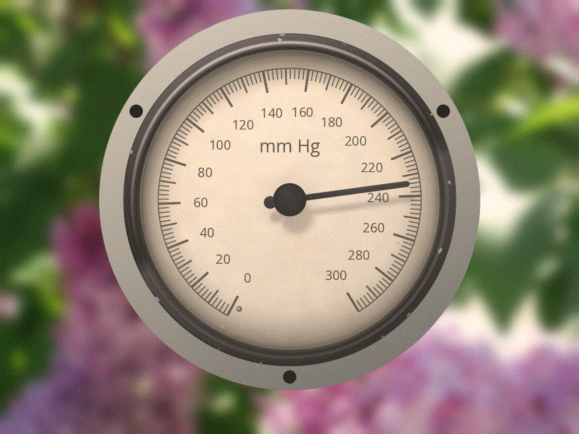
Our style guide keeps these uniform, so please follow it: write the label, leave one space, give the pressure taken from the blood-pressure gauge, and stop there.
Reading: 234 mmHg
